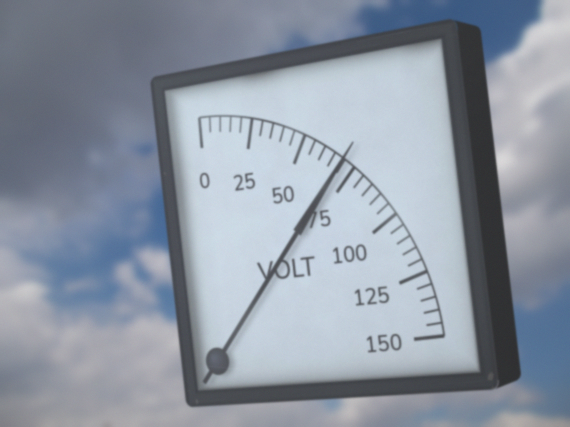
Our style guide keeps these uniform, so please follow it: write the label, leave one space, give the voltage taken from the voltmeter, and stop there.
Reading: 70 V
